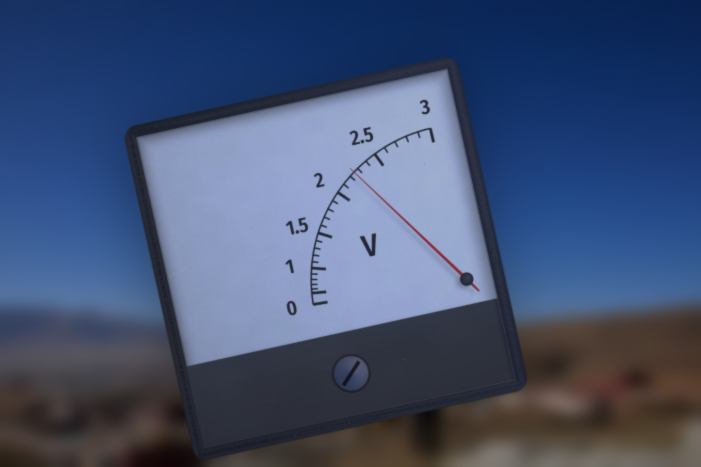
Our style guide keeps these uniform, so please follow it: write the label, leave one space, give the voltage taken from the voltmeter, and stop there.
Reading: 2.25 V
